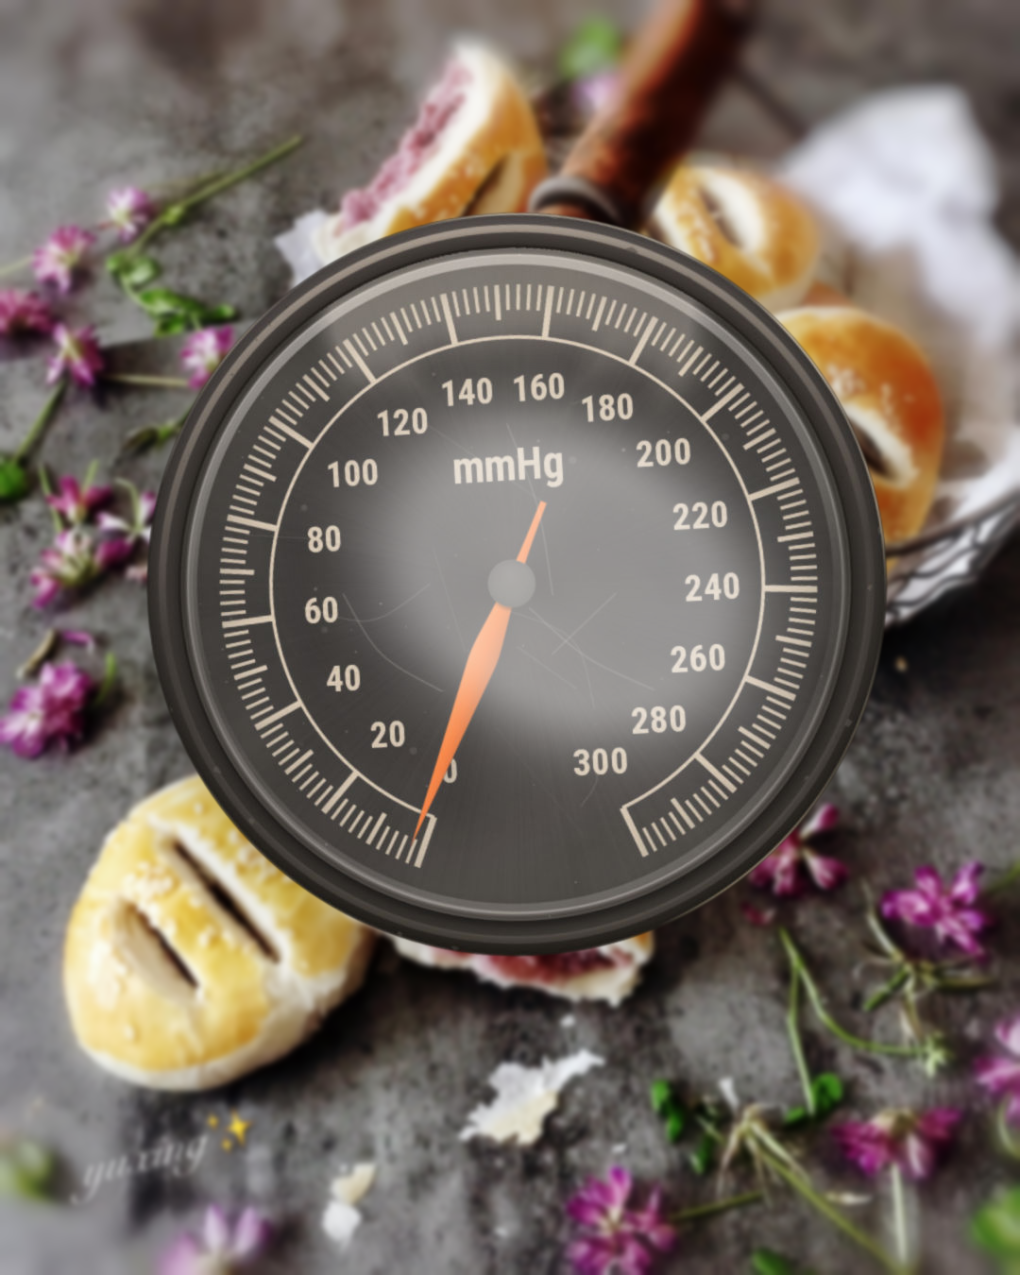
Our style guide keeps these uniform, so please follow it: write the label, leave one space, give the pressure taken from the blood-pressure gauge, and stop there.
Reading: 2 mmHg
